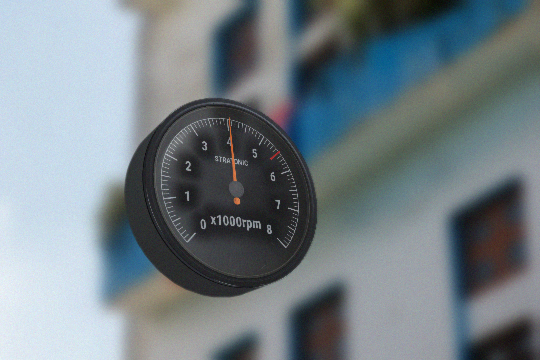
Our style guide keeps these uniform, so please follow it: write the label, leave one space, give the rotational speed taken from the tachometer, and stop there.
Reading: 4000 rpm
